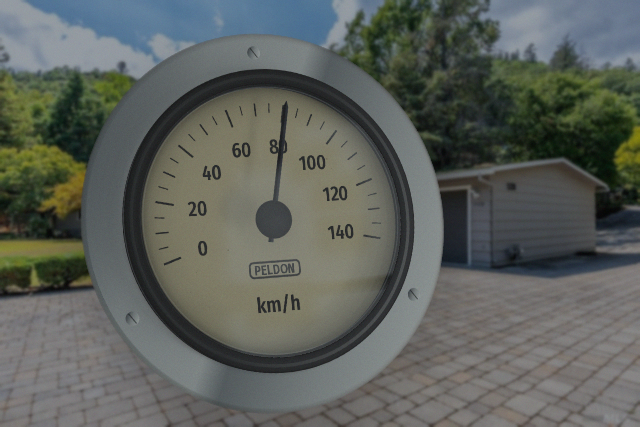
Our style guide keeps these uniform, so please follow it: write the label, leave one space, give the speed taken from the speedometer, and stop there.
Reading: 80 km/h
